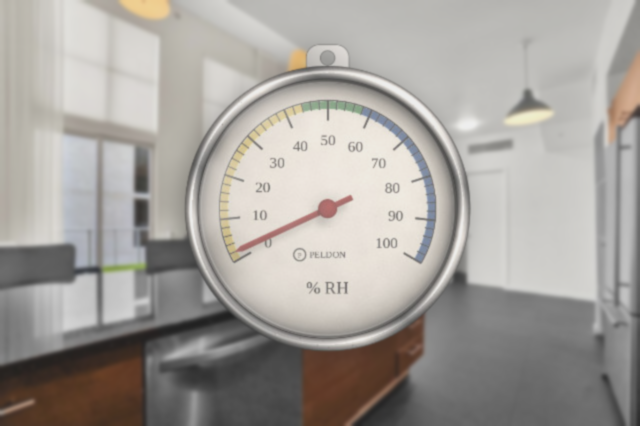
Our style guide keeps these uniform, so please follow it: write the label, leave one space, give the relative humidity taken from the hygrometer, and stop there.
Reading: 2 %
